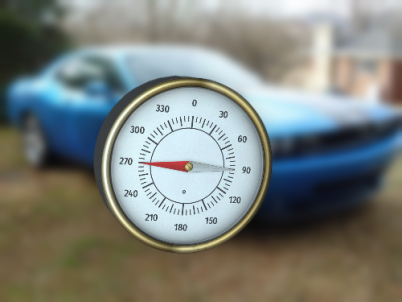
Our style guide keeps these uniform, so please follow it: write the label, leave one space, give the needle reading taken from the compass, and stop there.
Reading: 270 °
